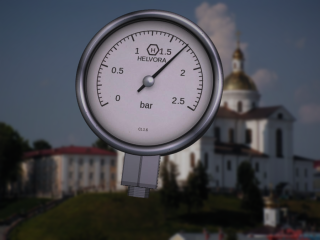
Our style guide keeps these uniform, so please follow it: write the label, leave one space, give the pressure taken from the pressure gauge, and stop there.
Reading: 1.7 bar
